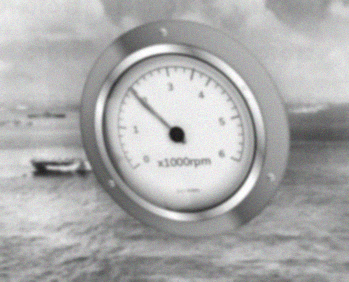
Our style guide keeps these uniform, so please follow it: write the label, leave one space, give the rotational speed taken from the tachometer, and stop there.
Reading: 2000 rpm
